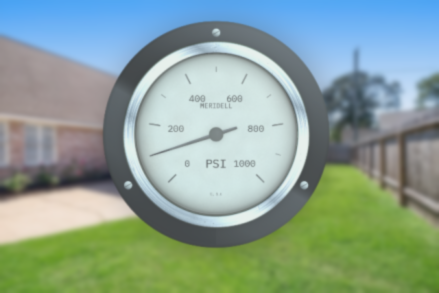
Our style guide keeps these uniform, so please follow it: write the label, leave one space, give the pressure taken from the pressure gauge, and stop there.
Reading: 100 psi
